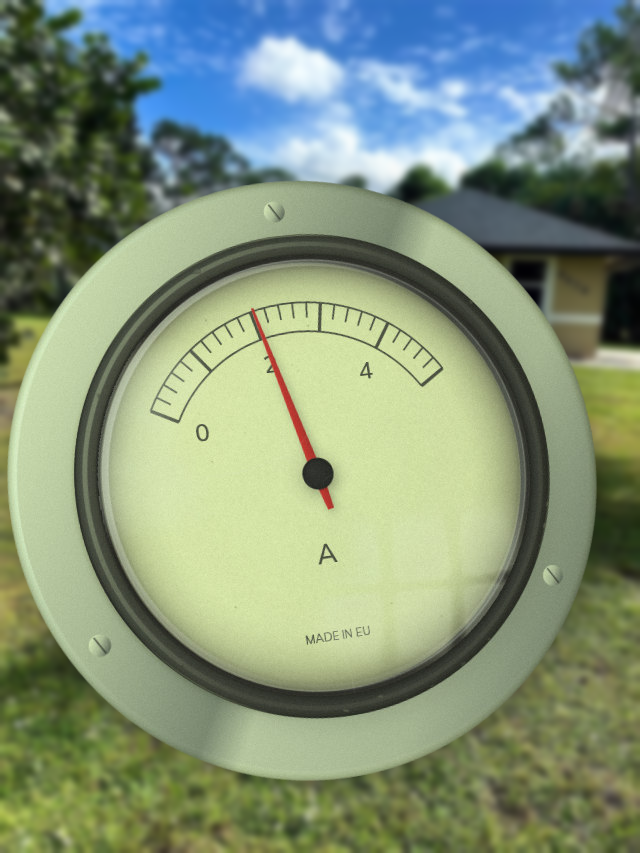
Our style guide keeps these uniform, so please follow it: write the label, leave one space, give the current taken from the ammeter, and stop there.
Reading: 2 A
